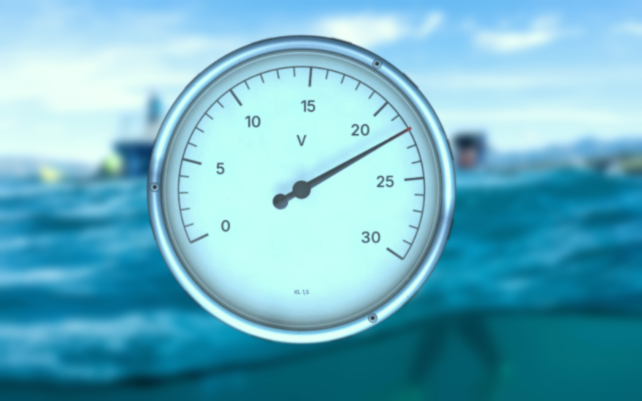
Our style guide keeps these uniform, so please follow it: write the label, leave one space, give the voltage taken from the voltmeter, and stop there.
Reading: 22 V
